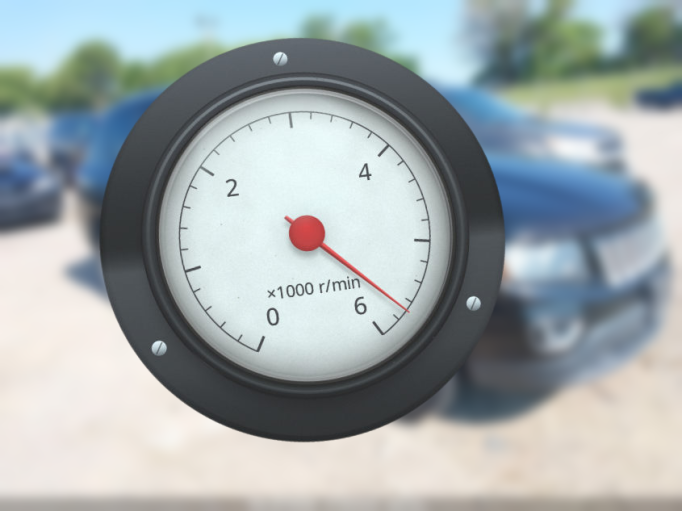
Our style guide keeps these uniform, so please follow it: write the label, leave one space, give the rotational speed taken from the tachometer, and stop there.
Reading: 5700 rpm
